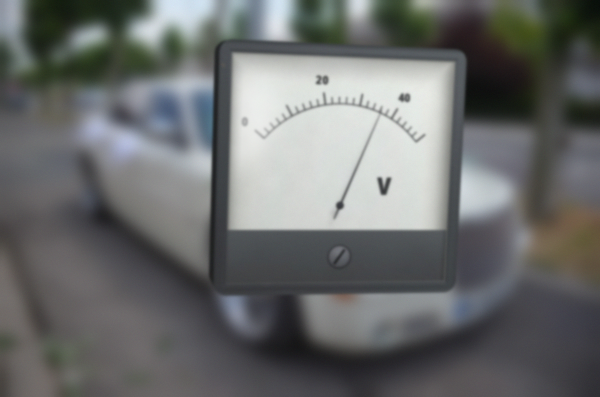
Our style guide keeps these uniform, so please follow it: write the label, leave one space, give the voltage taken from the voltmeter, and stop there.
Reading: 36 V
